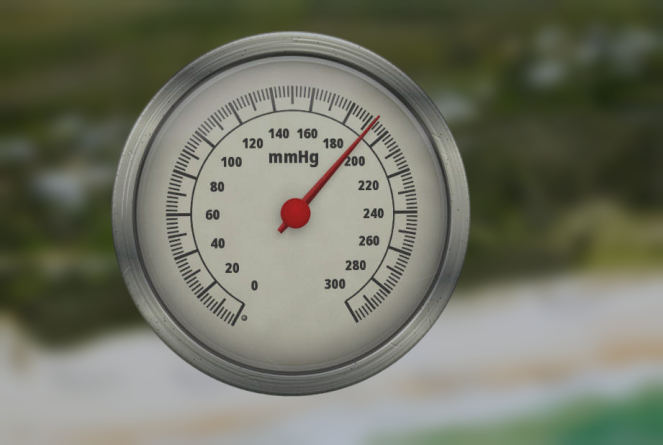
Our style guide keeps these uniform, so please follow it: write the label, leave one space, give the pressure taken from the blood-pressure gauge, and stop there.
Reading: 192 mmHg
